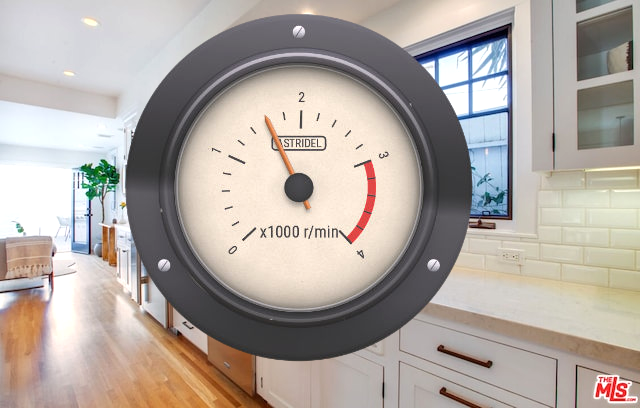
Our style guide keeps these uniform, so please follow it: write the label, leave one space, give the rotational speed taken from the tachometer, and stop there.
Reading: 1600 rpm
